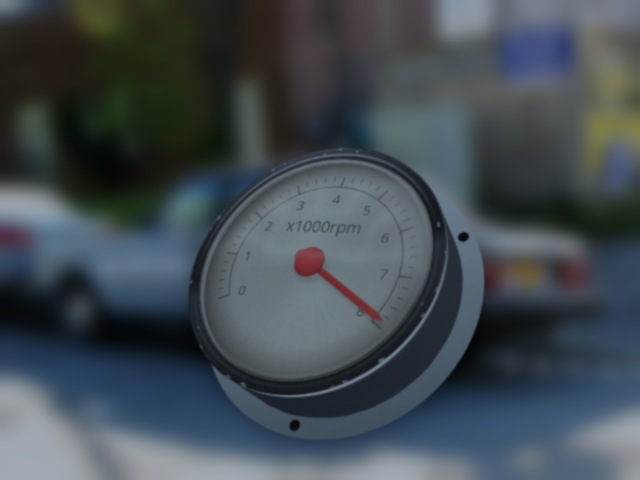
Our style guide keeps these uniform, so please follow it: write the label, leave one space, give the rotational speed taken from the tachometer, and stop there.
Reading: 7900 rpm
